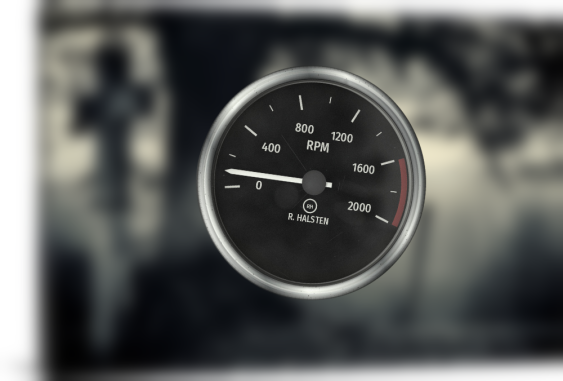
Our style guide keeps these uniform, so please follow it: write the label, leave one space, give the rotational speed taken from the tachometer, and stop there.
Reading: 100 rpm
